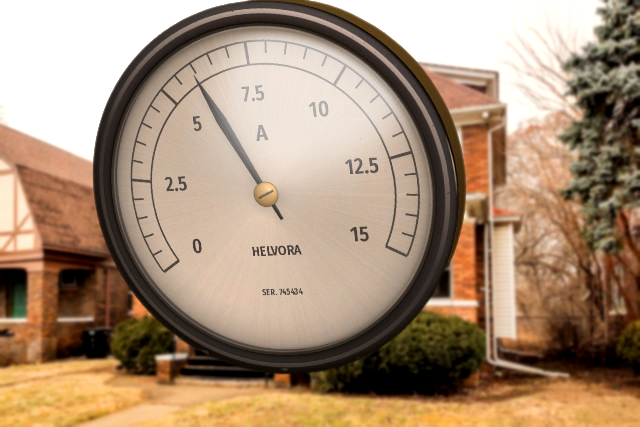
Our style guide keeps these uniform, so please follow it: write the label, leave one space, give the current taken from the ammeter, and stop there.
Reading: 6 A
